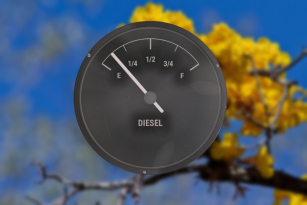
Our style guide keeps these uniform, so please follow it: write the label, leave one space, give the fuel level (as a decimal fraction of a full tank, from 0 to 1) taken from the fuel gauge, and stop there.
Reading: 0.125
